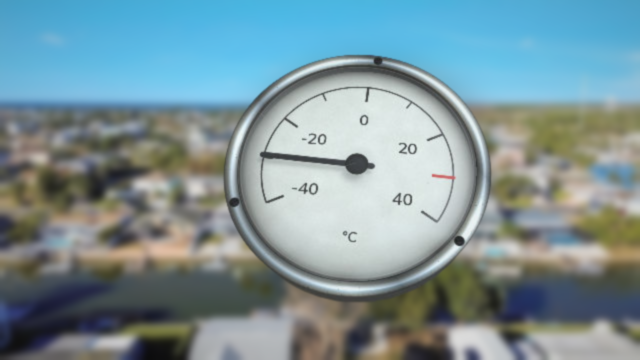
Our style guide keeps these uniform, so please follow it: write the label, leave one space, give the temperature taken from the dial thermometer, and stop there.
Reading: -30 °C
